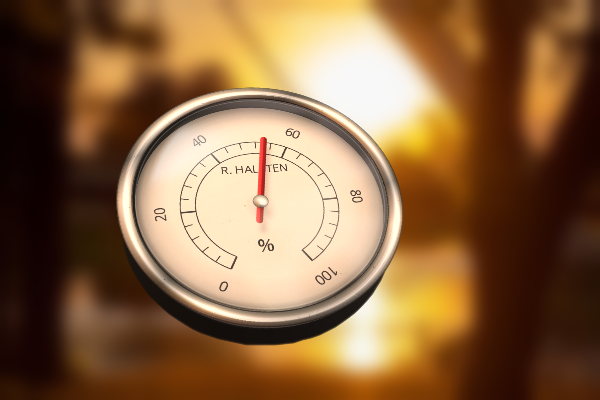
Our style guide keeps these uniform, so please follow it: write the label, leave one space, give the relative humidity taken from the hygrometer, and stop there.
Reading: 54 %
